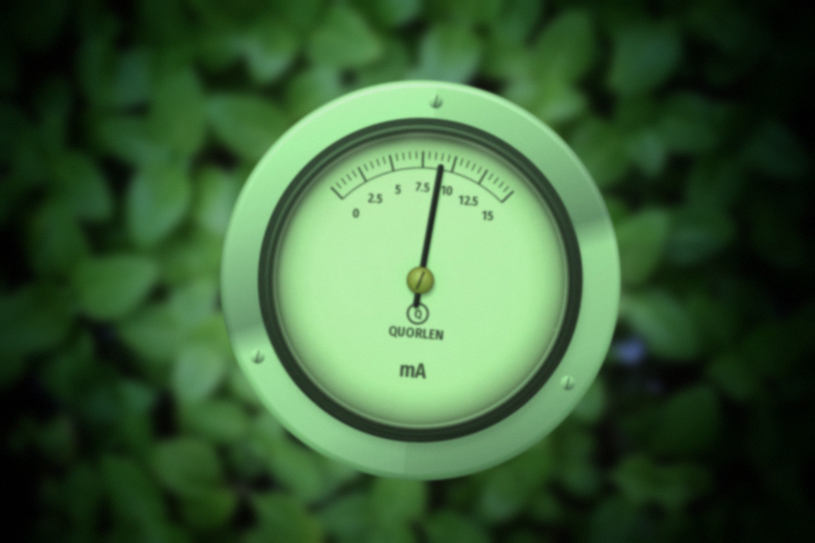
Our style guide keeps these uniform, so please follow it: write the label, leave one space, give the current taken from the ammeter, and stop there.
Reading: 9 mA
